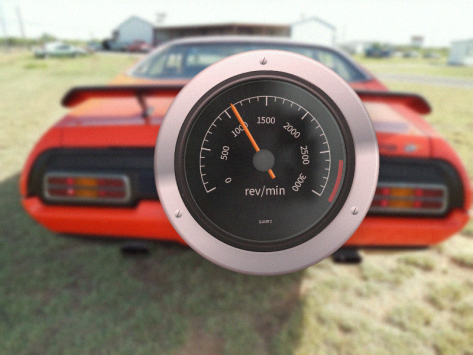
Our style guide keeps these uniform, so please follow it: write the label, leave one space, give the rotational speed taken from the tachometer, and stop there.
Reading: 1100 rpm
